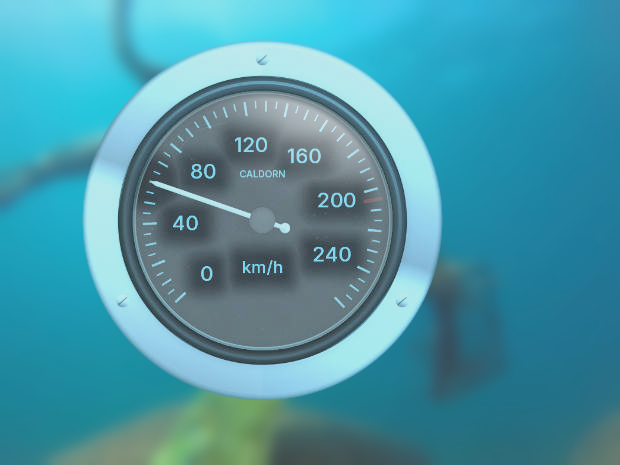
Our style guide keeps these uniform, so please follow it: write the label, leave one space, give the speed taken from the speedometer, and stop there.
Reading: 60 km/h
